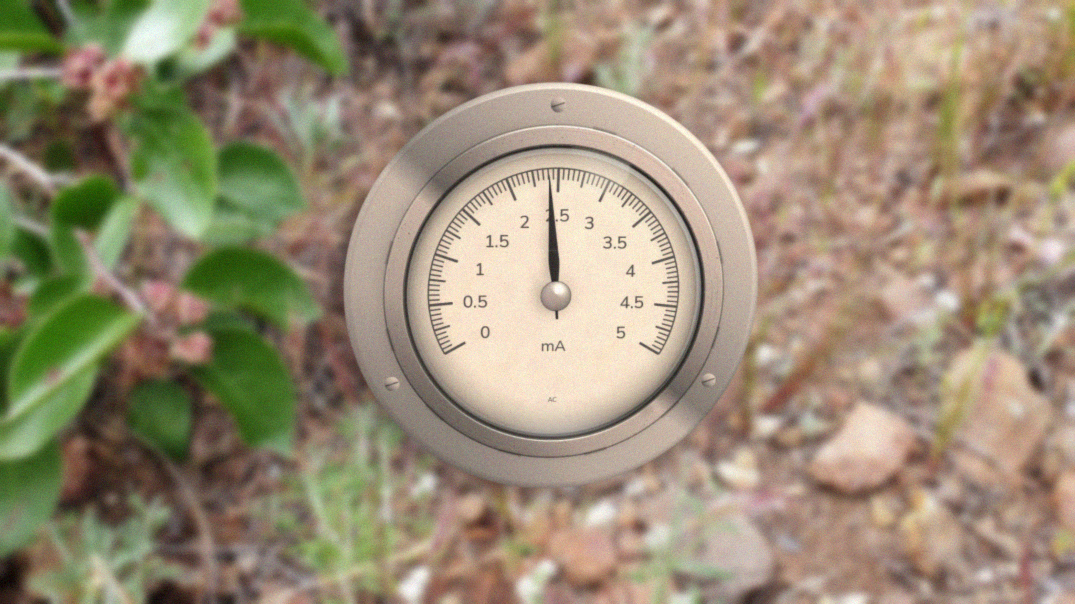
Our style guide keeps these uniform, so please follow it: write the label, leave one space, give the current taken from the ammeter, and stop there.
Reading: 2.4 mA
